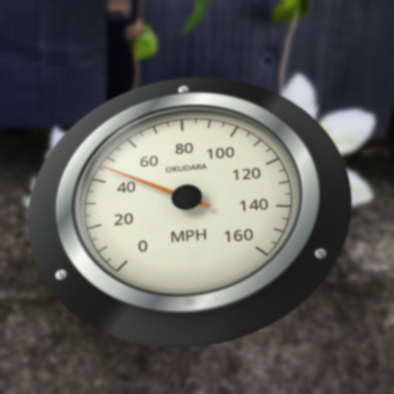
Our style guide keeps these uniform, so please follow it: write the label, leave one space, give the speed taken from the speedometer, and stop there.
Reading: 45 mph
